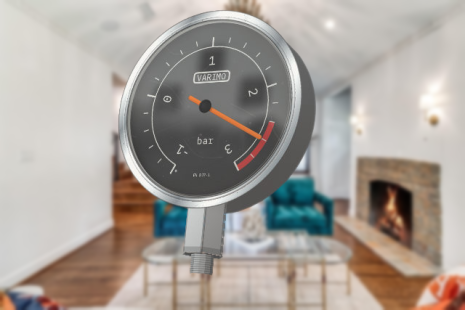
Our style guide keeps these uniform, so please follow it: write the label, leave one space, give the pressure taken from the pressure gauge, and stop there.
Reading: 2.6 bar
